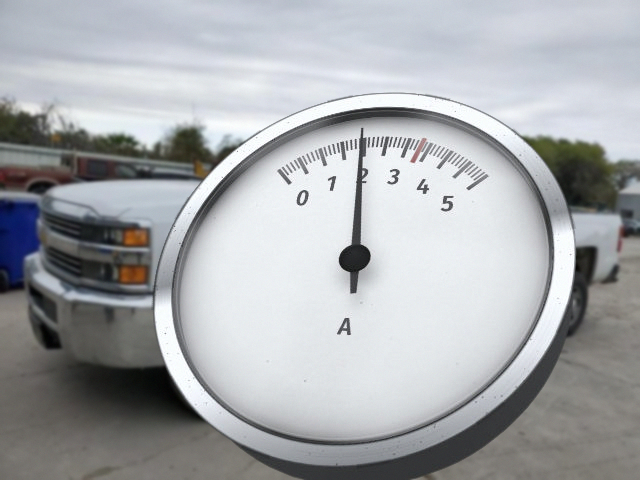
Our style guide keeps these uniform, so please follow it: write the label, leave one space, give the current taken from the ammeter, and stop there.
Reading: 2 A
